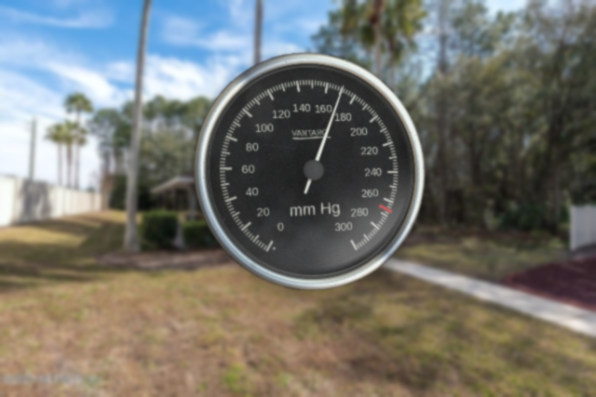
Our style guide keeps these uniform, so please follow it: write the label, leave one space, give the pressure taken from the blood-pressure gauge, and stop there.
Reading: 170 mmHg
